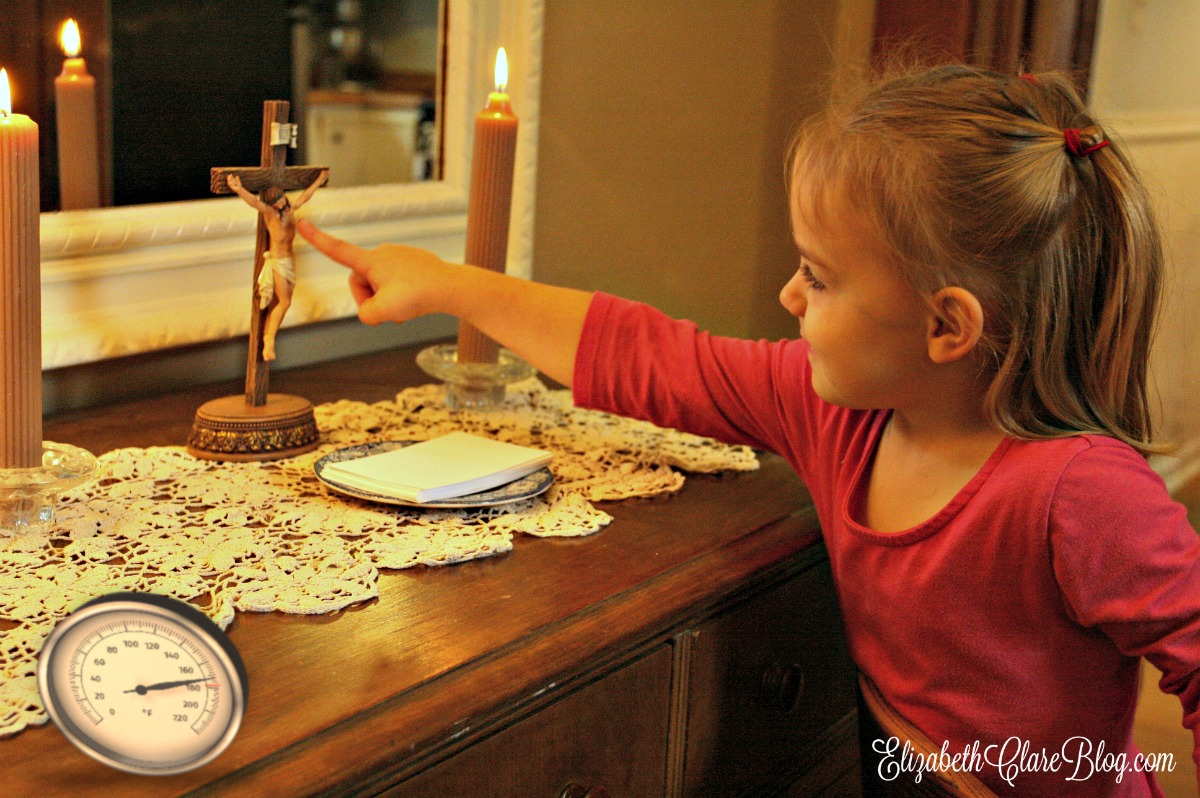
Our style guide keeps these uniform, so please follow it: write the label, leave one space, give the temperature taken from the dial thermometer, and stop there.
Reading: 170 °F
